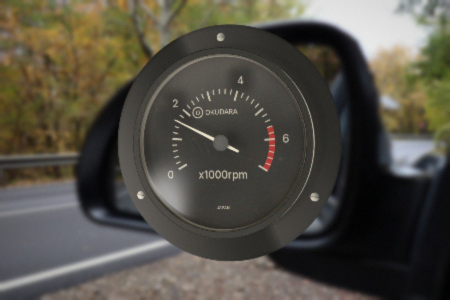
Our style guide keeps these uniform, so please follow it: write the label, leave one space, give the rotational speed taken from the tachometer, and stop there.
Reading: 1600 rpm
